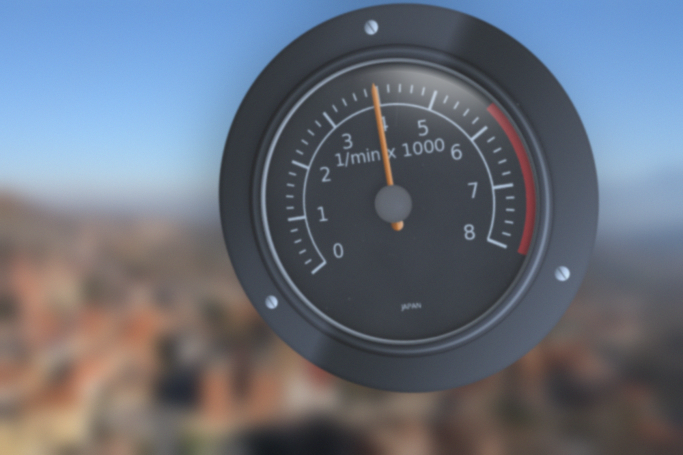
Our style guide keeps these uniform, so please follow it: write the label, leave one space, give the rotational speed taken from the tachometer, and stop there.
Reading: 4000 rpm
